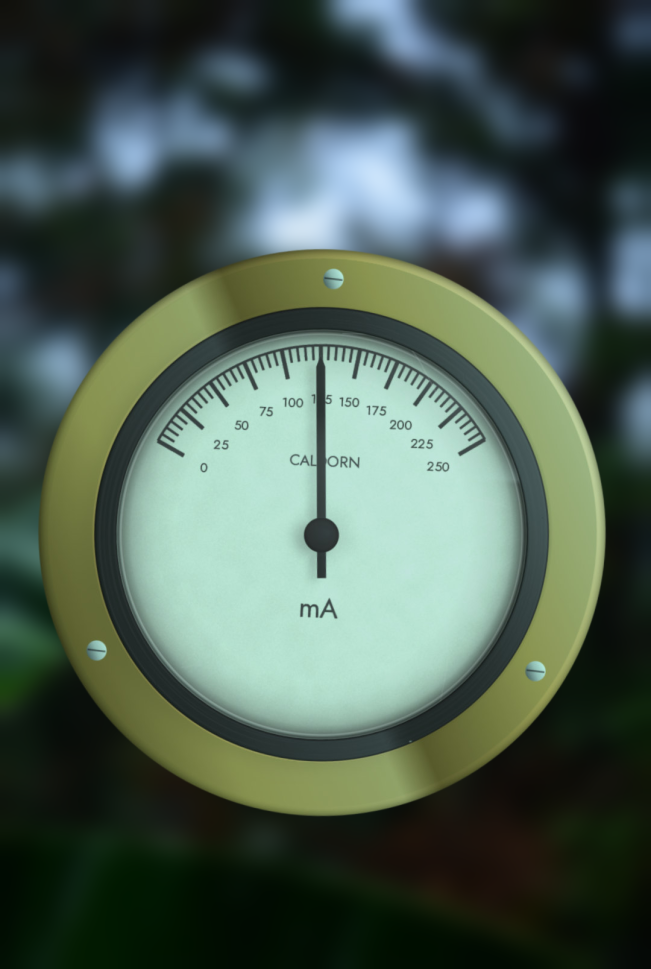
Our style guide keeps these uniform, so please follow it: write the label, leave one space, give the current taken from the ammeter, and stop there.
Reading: 125 mA
